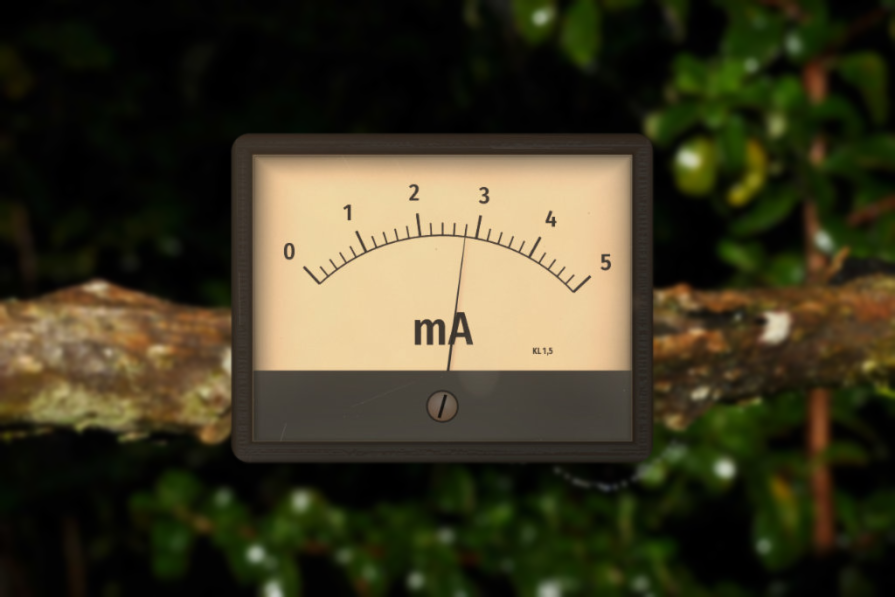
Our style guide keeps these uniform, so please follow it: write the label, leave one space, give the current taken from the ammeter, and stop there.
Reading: 2.8 mA
